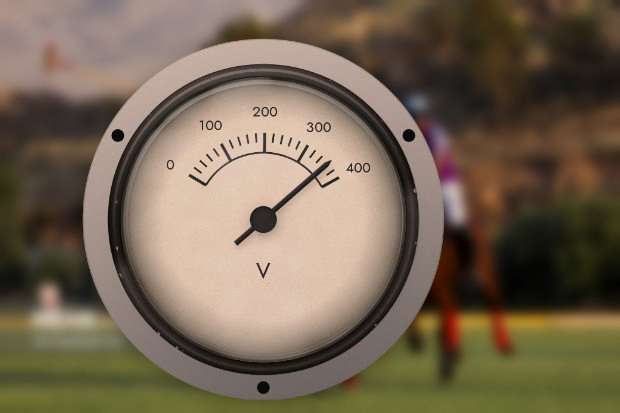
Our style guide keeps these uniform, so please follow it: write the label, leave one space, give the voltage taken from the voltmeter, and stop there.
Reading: 360 V
